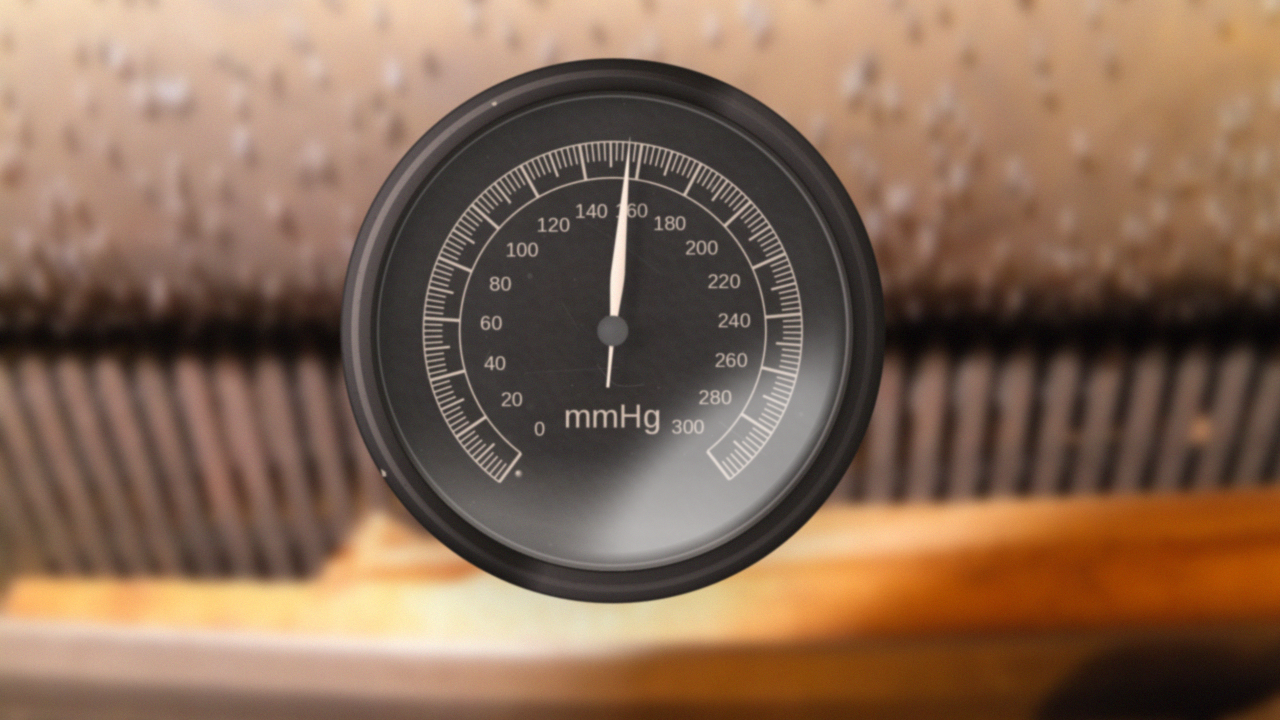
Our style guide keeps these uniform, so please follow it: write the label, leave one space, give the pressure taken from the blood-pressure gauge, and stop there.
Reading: 156 mmHg
